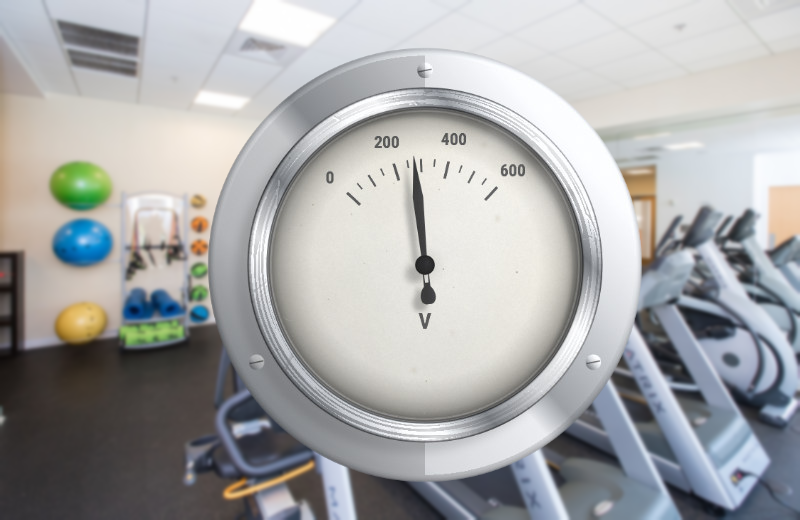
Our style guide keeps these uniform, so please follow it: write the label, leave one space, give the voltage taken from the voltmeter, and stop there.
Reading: 275 V
